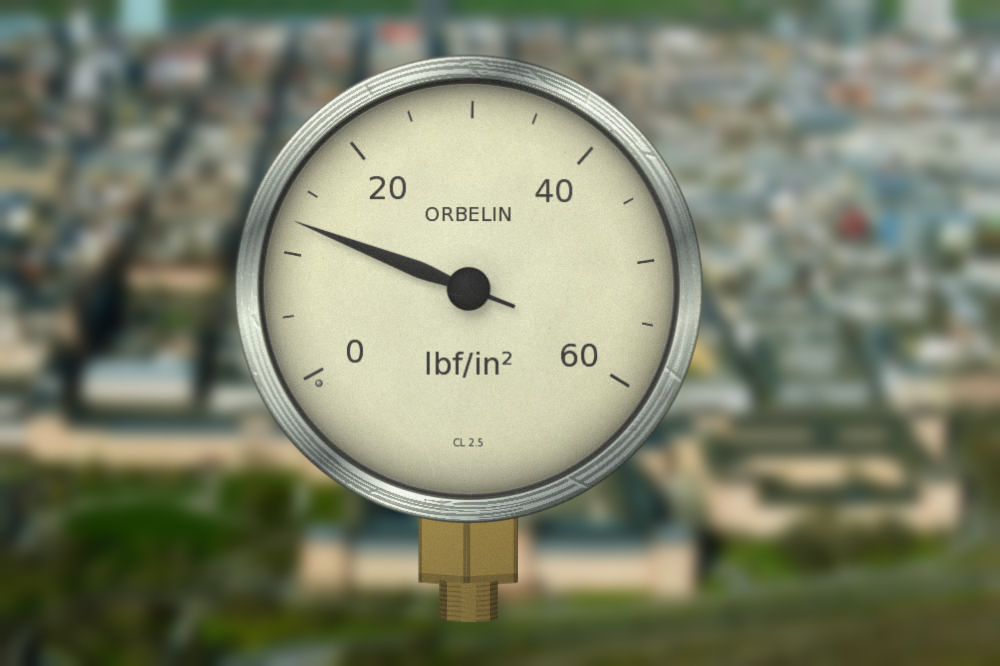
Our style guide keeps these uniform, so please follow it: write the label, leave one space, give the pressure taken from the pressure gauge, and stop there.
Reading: 12.5 psi
